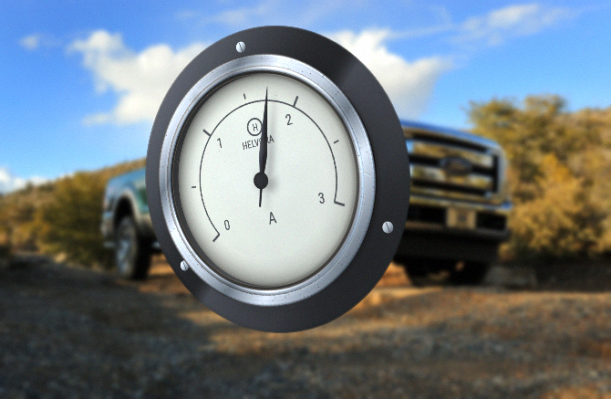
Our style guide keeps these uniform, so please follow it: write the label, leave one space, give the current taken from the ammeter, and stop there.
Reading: 1.75 A
